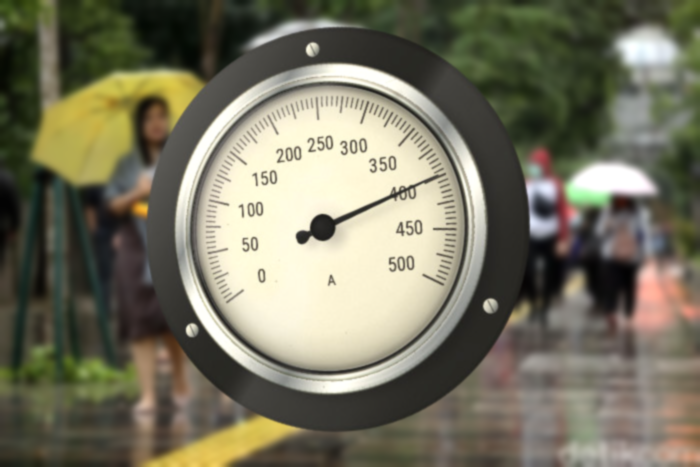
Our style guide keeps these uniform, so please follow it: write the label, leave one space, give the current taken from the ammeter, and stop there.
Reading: 400 A
